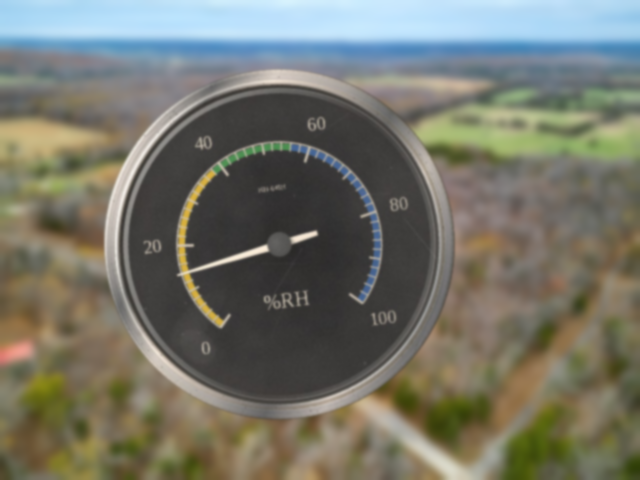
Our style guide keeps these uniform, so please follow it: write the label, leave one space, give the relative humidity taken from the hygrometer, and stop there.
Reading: 14 %
